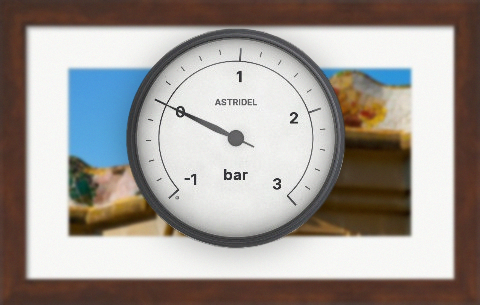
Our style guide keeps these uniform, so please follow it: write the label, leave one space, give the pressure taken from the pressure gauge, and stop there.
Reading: 0 bar
